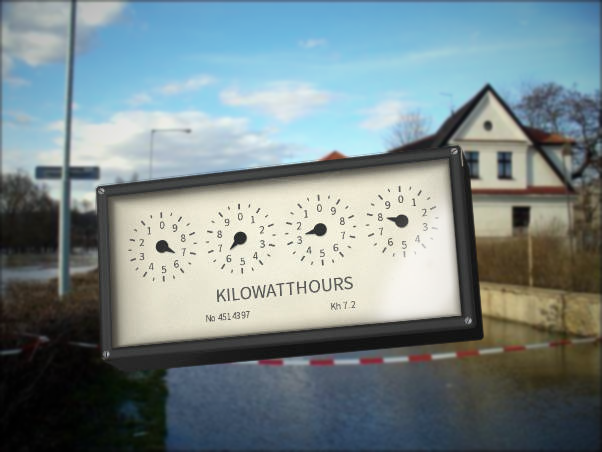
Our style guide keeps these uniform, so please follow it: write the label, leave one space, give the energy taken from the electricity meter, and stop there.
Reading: 6628 kWh
